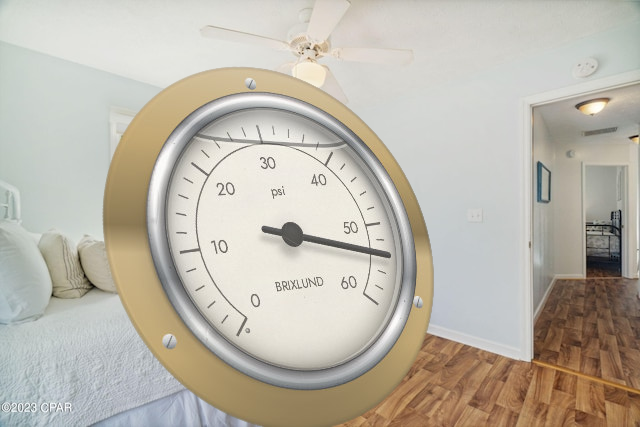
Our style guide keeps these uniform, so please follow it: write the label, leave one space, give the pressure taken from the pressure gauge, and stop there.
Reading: 54 psi
